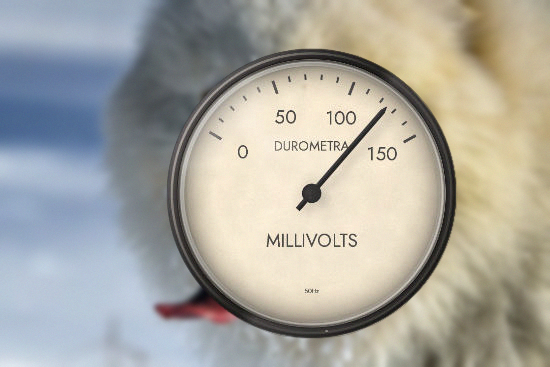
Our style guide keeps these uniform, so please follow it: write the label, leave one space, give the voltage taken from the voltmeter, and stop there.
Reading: 125 mV
